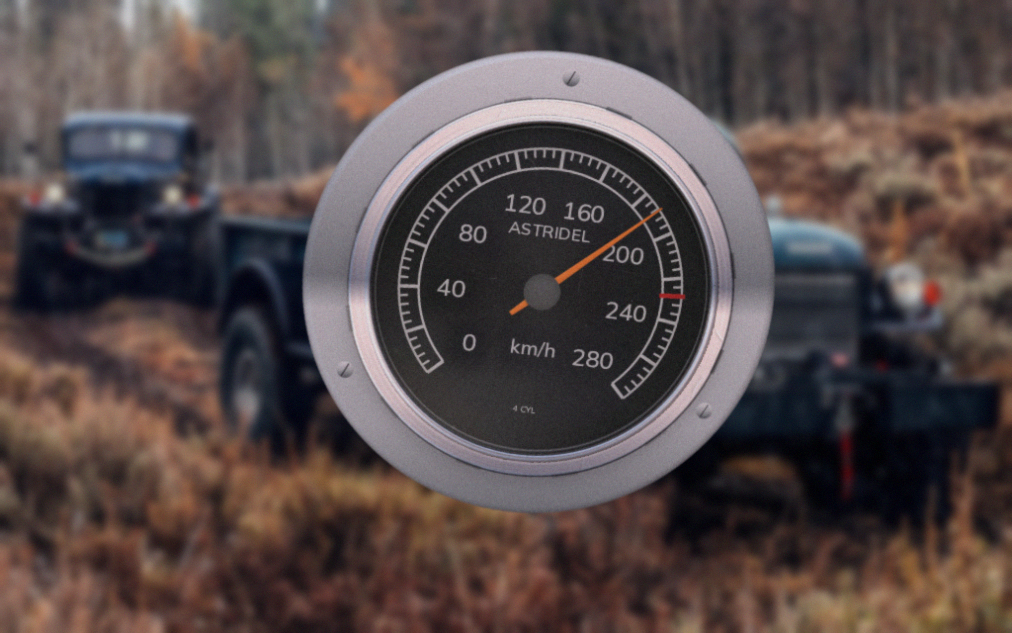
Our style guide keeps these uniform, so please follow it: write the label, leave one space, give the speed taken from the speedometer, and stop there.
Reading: 188 km/h
